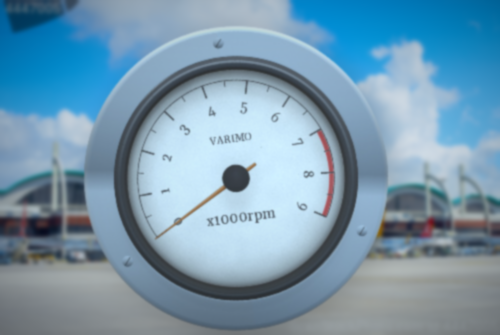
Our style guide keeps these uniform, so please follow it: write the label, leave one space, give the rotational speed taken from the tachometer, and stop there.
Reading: 0 rpm
